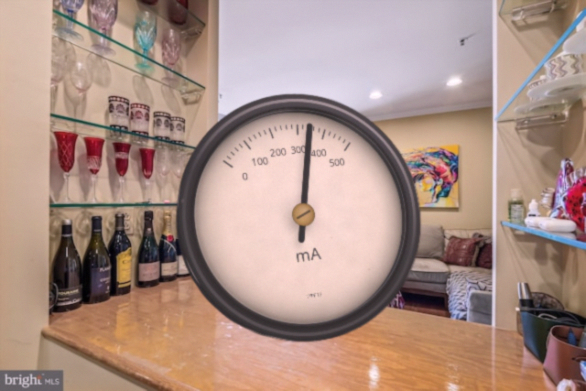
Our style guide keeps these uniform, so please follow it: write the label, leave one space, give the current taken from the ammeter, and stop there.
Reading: 340 mA
